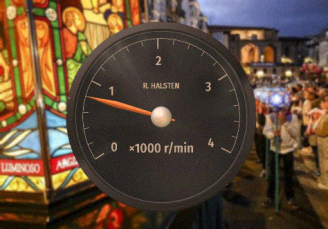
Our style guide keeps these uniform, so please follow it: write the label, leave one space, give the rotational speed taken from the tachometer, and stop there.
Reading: 800 rpm
